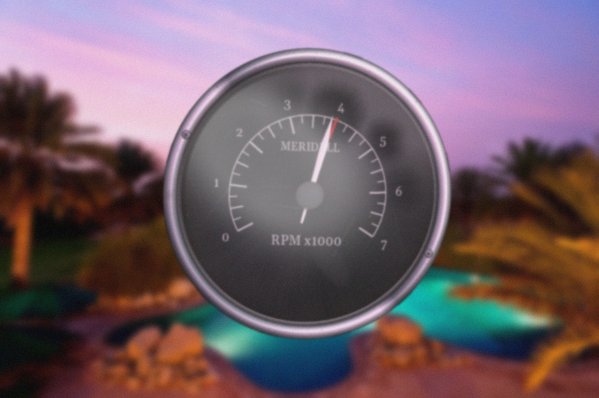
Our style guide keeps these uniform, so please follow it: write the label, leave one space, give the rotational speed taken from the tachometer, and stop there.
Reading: 3875 rpm
